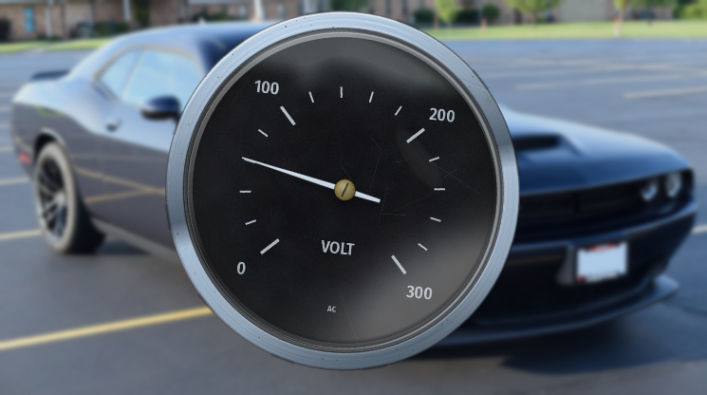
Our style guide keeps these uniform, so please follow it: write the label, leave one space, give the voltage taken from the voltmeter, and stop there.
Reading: 60 V
